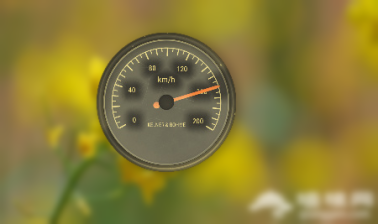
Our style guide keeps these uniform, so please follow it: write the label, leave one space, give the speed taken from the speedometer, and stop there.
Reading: 160 km/h
